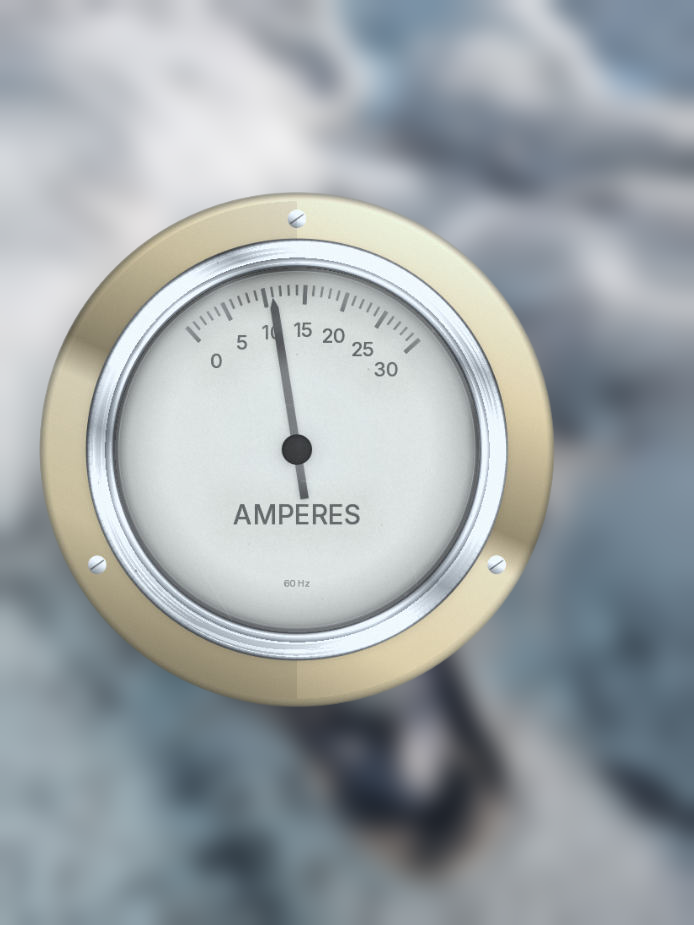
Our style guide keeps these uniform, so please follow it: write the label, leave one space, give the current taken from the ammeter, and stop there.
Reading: 11 A
